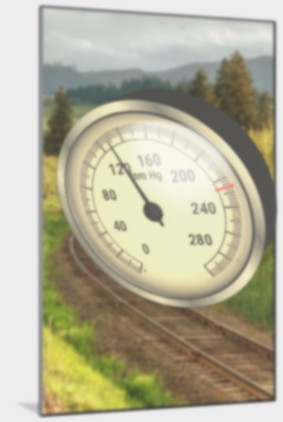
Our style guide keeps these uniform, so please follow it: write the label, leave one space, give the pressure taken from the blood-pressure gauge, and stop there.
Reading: 130 mmHg
